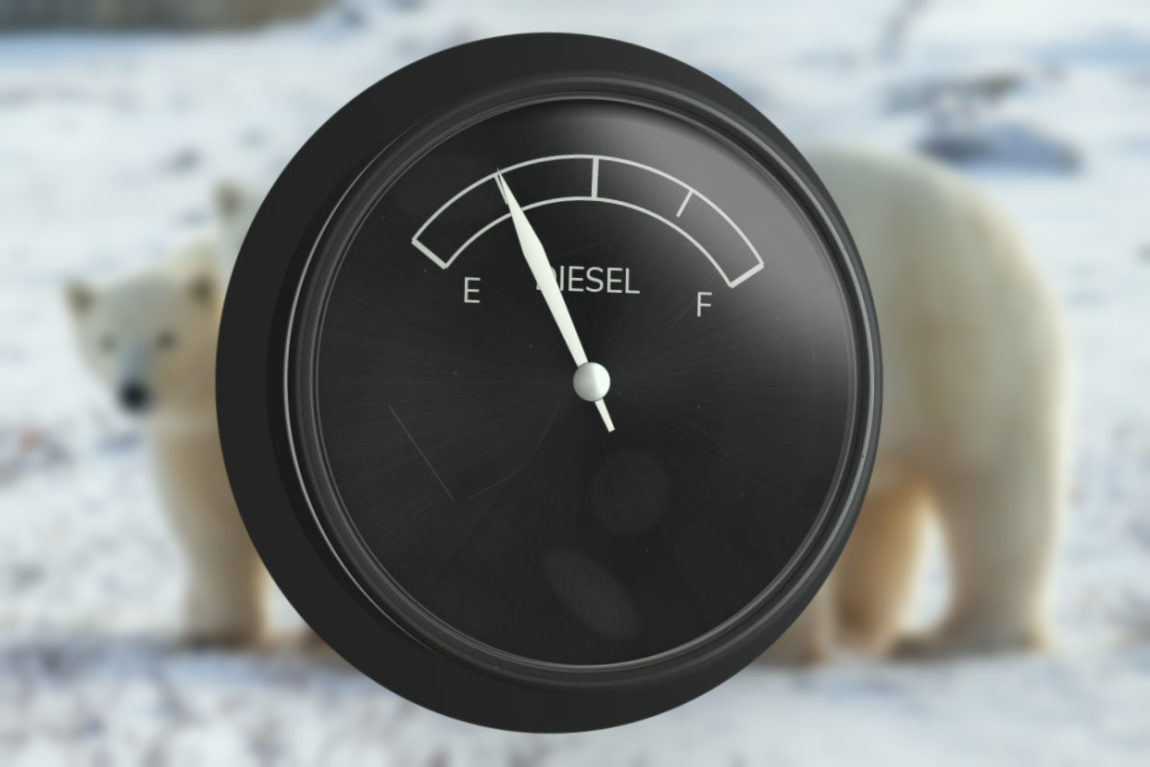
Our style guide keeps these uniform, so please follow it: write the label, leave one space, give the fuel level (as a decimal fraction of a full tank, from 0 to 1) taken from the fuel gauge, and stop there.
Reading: 0.25
